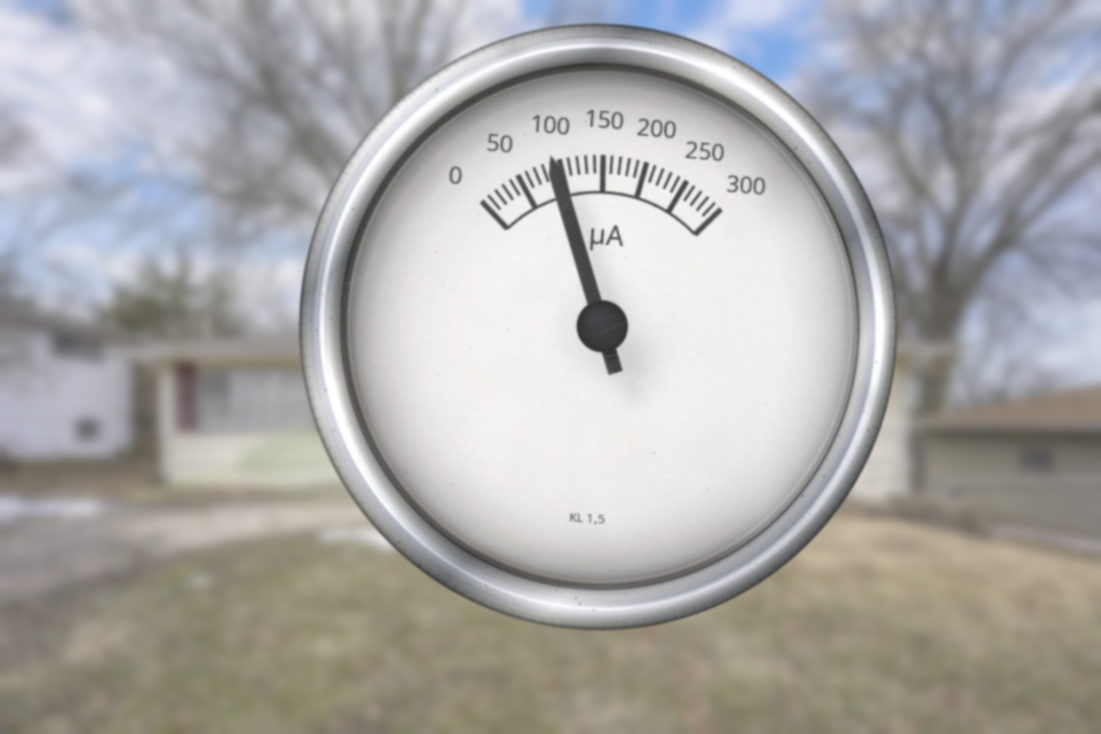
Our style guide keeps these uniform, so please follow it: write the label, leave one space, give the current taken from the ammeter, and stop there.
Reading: 90 µA
